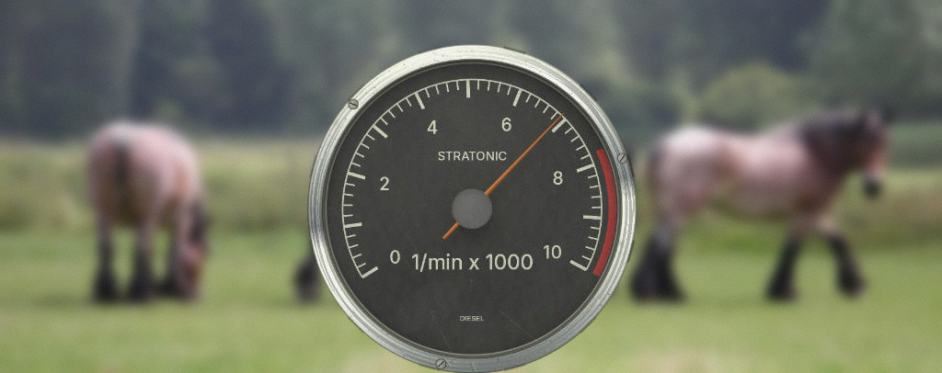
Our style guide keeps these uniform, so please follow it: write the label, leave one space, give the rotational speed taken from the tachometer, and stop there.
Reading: 6900 rpm
